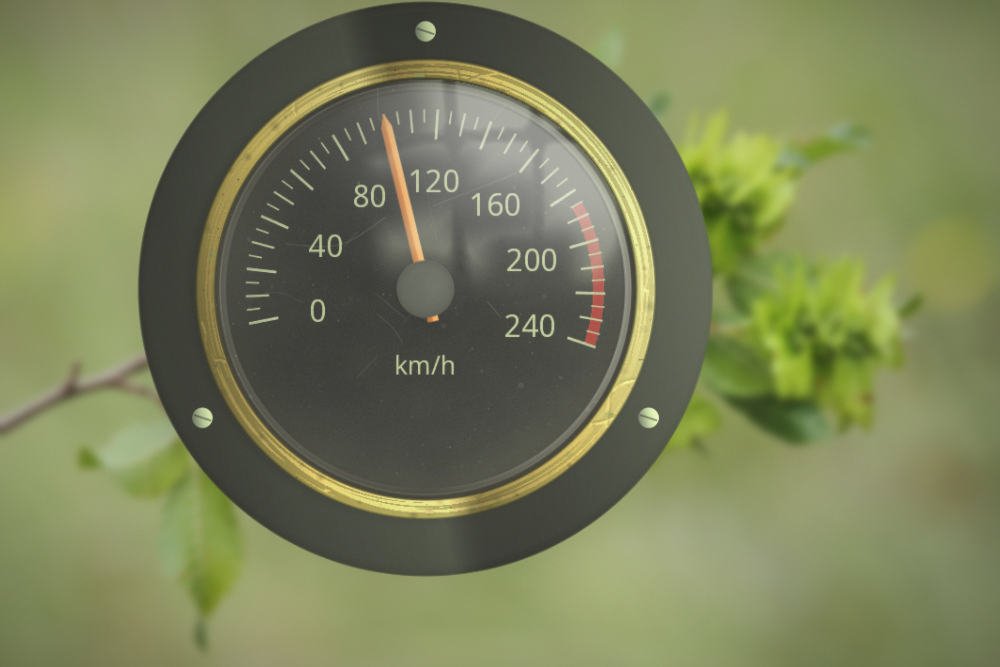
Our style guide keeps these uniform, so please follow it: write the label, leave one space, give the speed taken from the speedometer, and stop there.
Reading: 100 km/h
